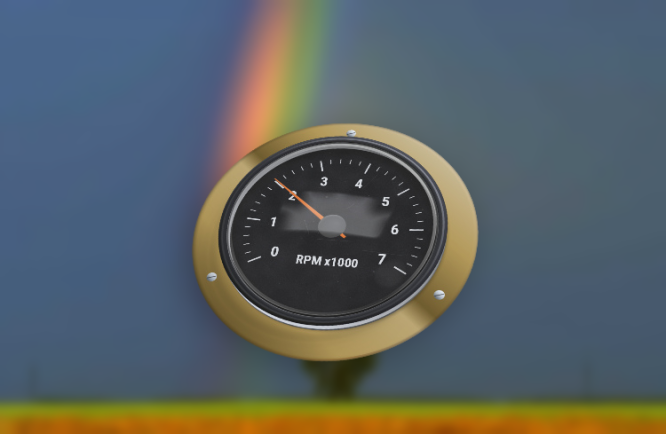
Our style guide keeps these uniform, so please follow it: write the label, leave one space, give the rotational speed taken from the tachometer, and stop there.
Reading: 2000 rpm
